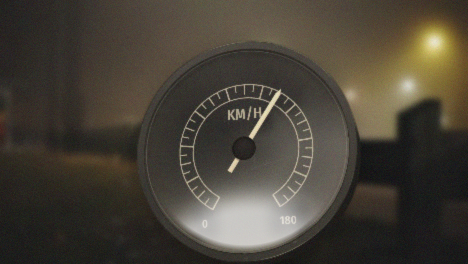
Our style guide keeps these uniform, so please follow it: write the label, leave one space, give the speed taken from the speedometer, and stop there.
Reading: 110 km/h
